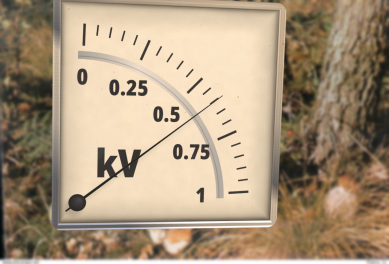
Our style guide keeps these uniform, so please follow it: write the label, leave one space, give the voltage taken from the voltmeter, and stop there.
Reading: 0.6 kV
